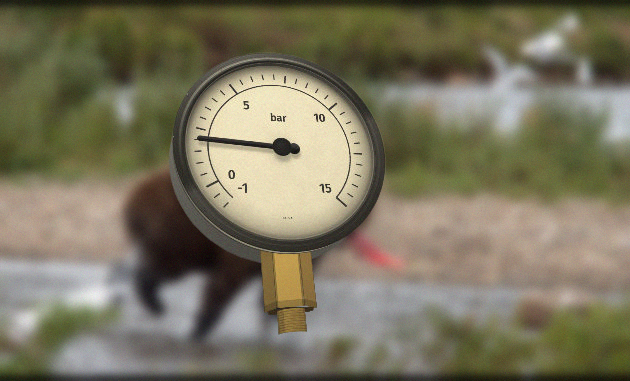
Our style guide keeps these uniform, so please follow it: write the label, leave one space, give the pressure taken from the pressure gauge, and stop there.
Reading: 2 bar
